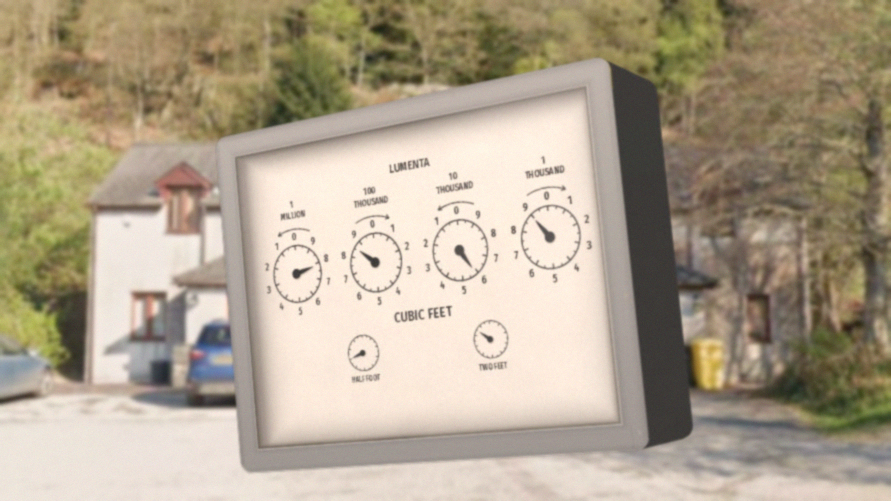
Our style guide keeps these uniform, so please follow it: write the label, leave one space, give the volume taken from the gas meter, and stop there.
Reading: 785900 ft³
